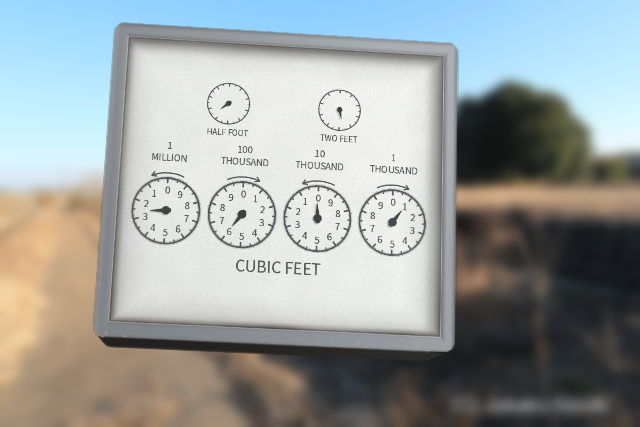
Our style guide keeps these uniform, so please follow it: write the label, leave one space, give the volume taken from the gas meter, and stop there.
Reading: 260100 ft³
